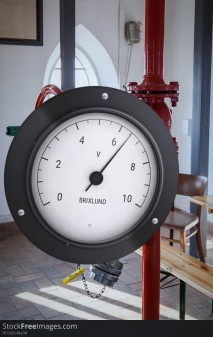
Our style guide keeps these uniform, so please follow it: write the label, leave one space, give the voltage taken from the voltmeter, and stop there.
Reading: 6.5 V
